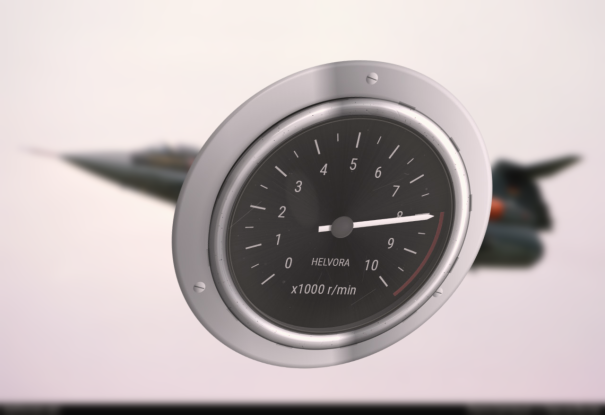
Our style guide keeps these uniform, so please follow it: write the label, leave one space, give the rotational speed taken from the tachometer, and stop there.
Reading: 8000 rpm
